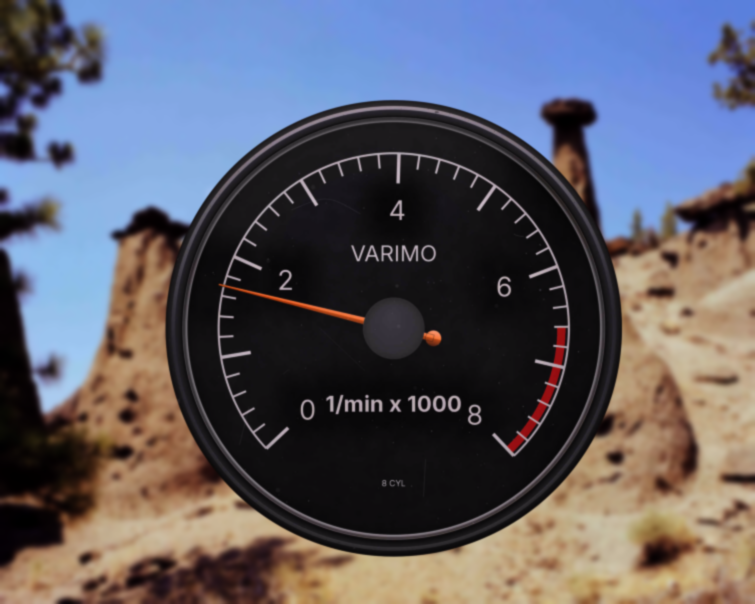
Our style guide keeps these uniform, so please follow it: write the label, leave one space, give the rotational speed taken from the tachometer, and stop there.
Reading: 1700 rpm
